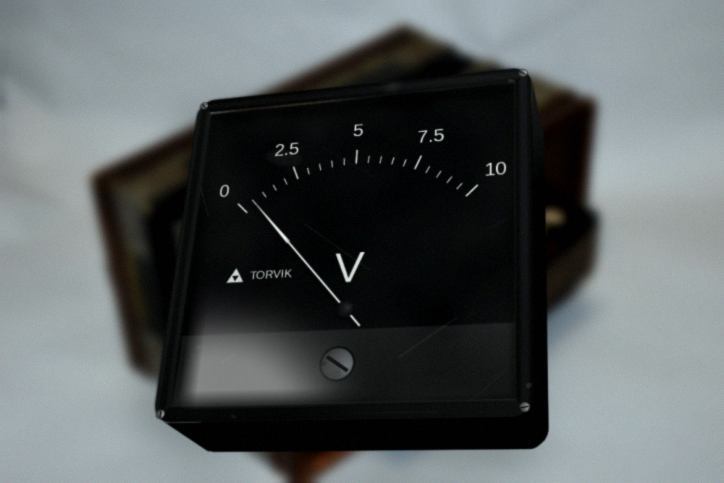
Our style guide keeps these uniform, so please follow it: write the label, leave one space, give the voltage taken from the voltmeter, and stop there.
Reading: 0.5 V
